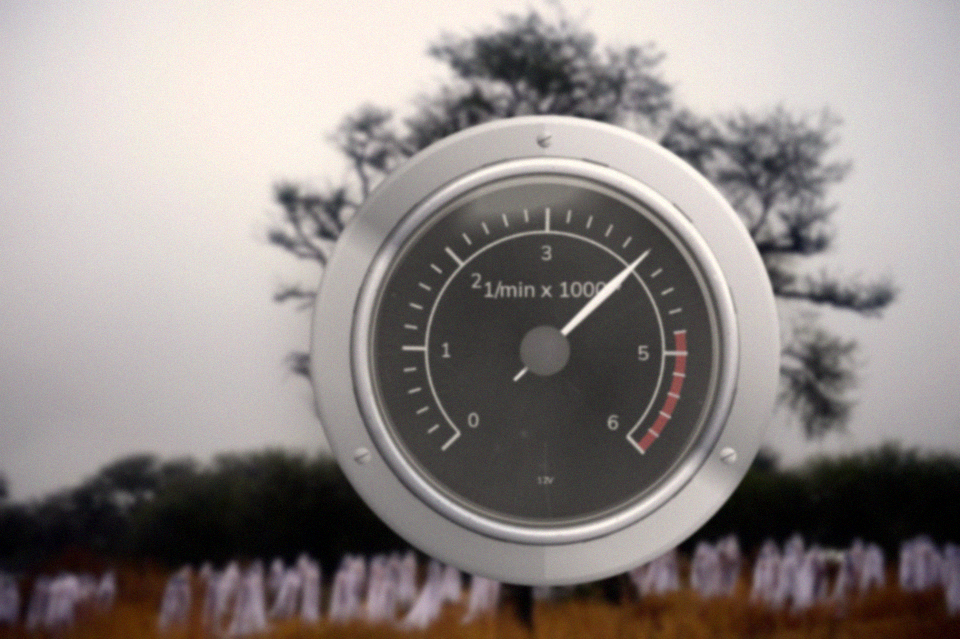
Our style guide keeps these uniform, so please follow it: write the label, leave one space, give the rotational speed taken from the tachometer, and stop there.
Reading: 4000 rpm
